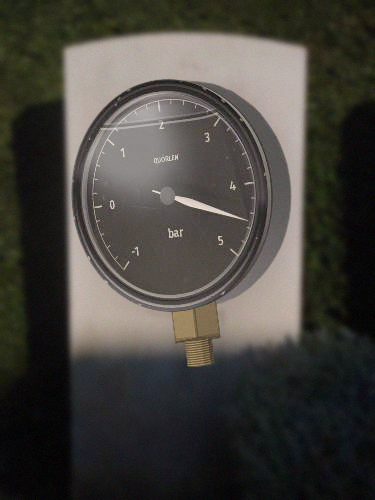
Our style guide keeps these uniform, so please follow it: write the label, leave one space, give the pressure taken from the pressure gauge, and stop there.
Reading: 4.5 bar
